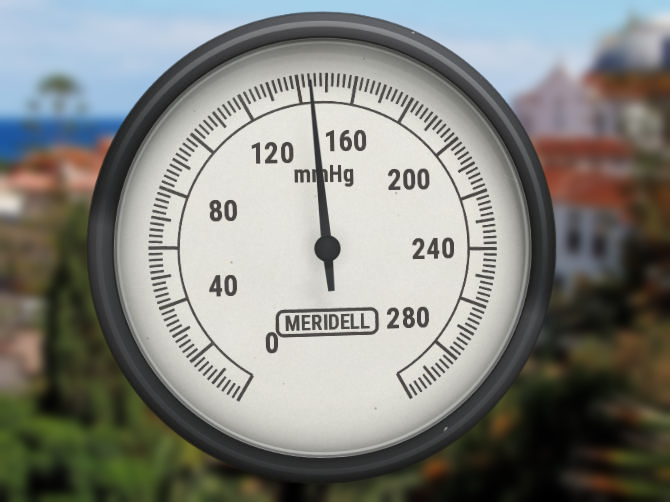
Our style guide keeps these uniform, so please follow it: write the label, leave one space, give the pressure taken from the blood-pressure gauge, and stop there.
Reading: 144 mmHg
